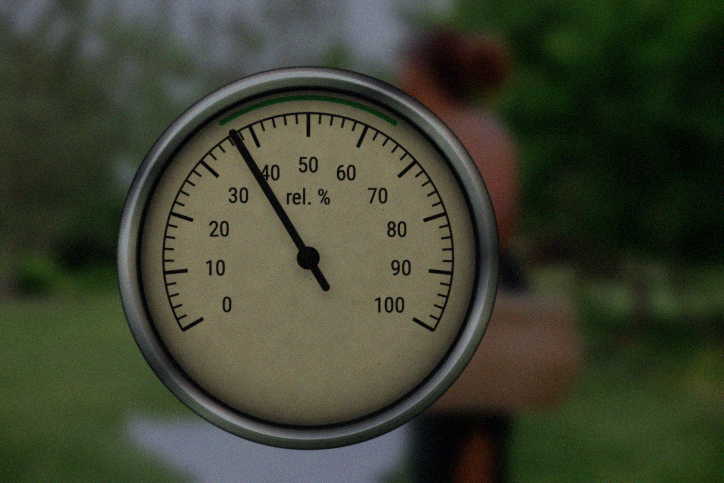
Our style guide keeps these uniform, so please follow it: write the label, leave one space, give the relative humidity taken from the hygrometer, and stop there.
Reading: 37 %
